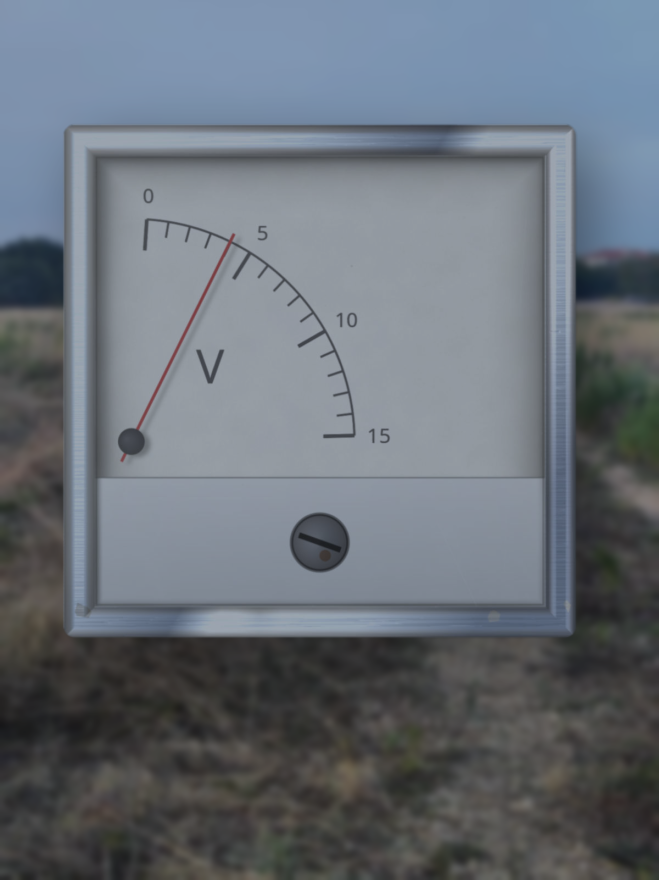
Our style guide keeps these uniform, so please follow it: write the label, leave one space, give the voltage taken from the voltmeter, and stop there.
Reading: 4 V
